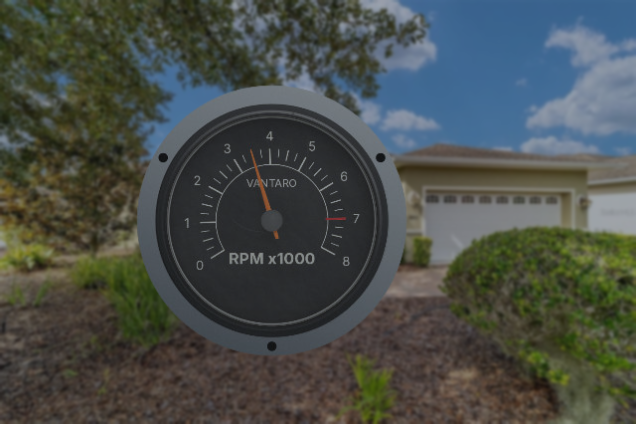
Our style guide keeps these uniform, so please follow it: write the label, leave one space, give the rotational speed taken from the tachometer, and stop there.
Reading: 3500 rpm
